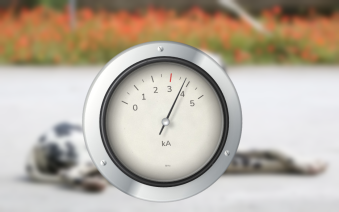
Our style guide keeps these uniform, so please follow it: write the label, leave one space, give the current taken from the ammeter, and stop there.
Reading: 3.75 kA
